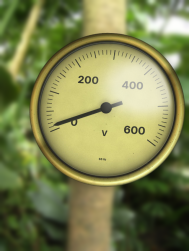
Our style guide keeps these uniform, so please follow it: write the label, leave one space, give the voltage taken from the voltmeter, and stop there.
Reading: 10 V
